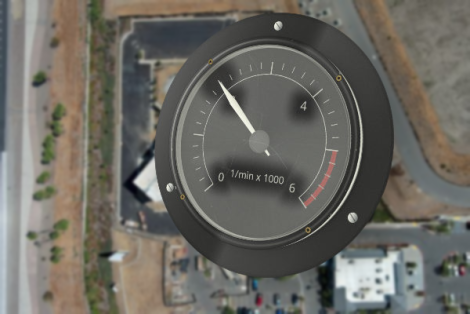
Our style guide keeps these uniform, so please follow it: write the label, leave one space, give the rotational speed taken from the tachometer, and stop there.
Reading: 2000 rpm
